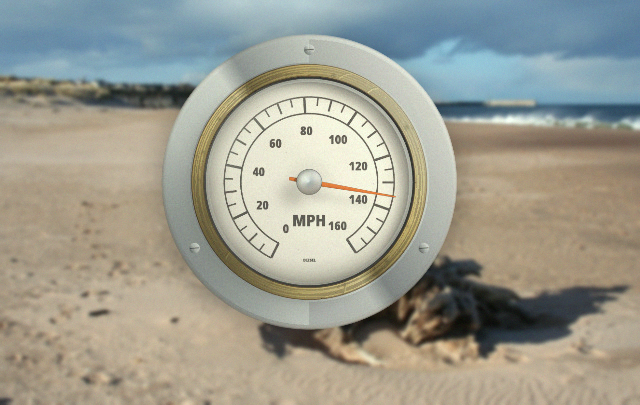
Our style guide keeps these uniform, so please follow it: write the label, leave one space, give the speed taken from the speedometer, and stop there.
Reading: 135 mph
